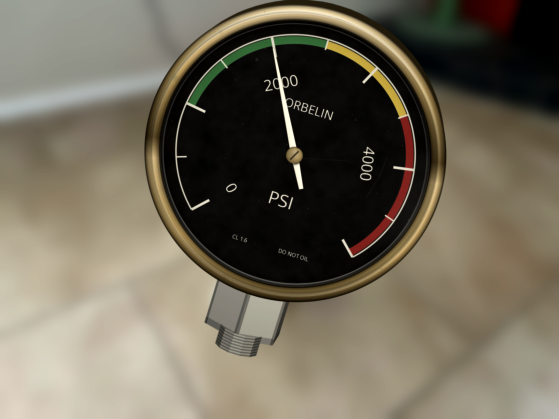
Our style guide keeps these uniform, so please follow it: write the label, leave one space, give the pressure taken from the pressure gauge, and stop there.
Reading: 2000 psi
